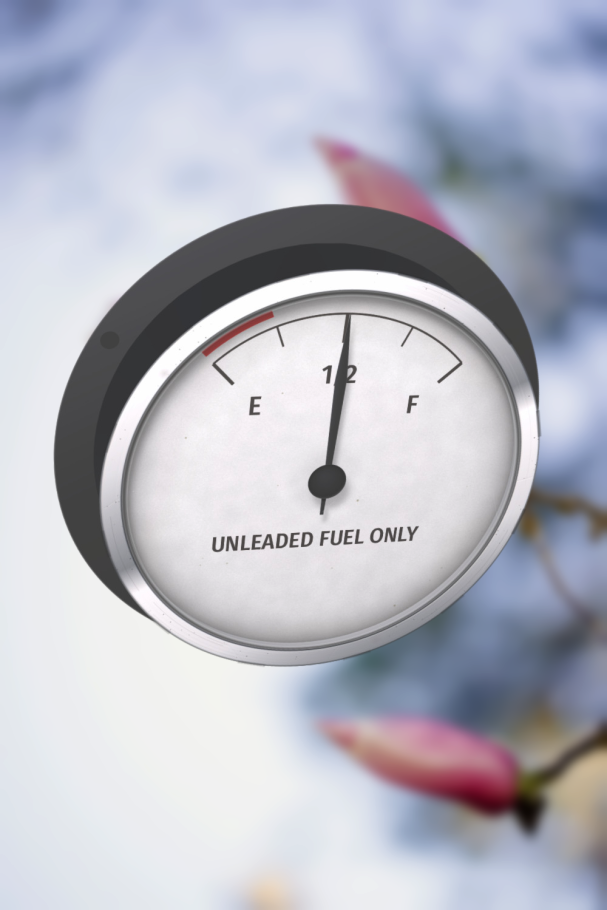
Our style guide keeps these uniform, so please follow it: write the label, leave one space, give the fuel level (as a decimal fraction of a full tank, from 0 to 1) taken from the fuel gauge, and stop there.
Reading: 0.5
